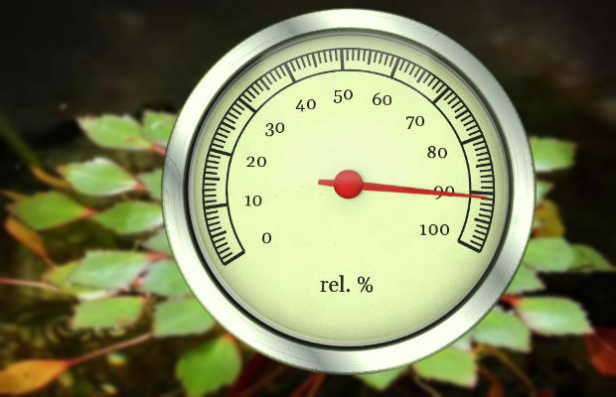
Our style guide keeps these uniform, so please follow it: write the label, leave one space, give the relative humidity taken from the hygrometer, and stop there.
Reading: 91 %
